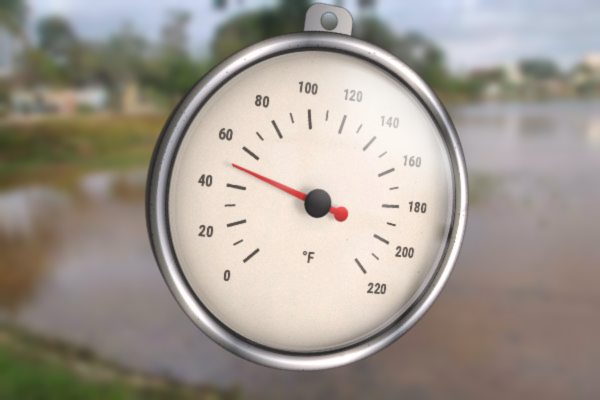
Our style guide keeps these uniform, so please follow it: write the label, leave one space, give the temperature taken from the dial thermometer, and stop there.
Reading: 50 °F
